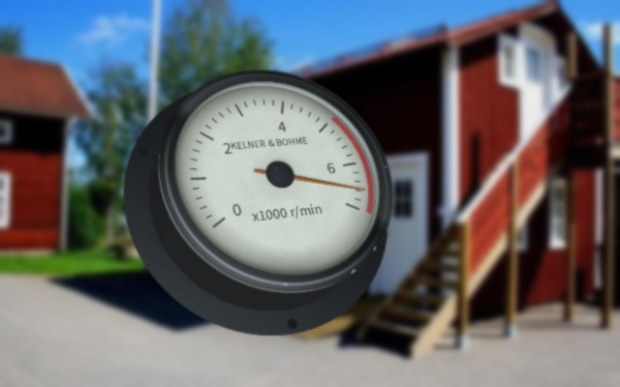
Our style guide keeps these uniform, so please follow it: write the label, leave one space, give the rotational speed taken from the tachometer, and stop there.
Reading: 6600 rpm
